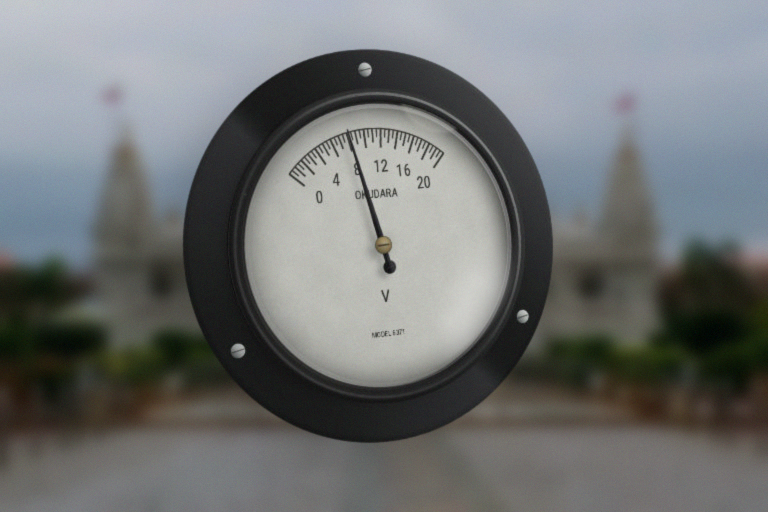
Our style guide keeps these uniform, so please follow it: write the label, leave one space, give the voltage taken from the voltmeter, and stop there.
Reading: 8 V
